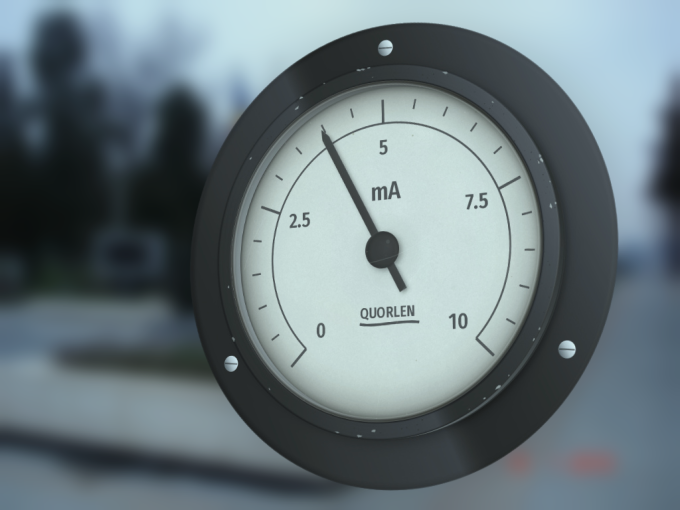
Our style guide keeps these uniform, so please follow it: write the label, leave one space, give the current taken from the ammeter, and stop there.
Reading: 4 mA
